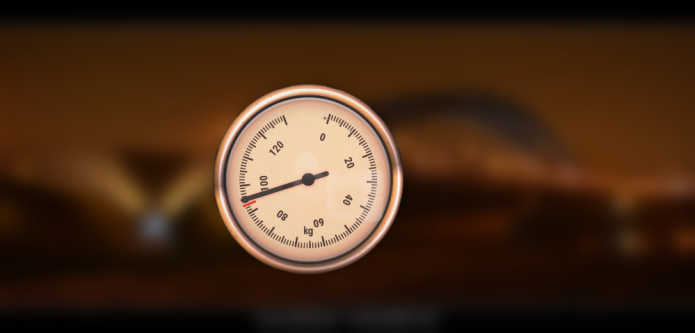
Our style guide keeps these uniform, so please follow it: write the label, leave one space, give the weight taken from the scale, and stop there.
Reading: 95 kg
